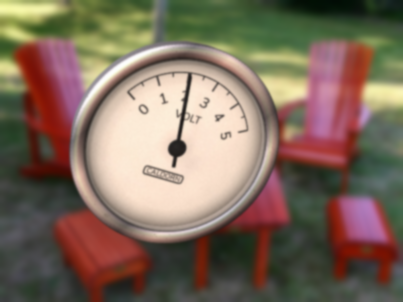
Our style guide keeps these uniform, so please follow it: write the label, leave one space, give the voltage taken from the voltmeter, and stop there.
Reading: 2 V
